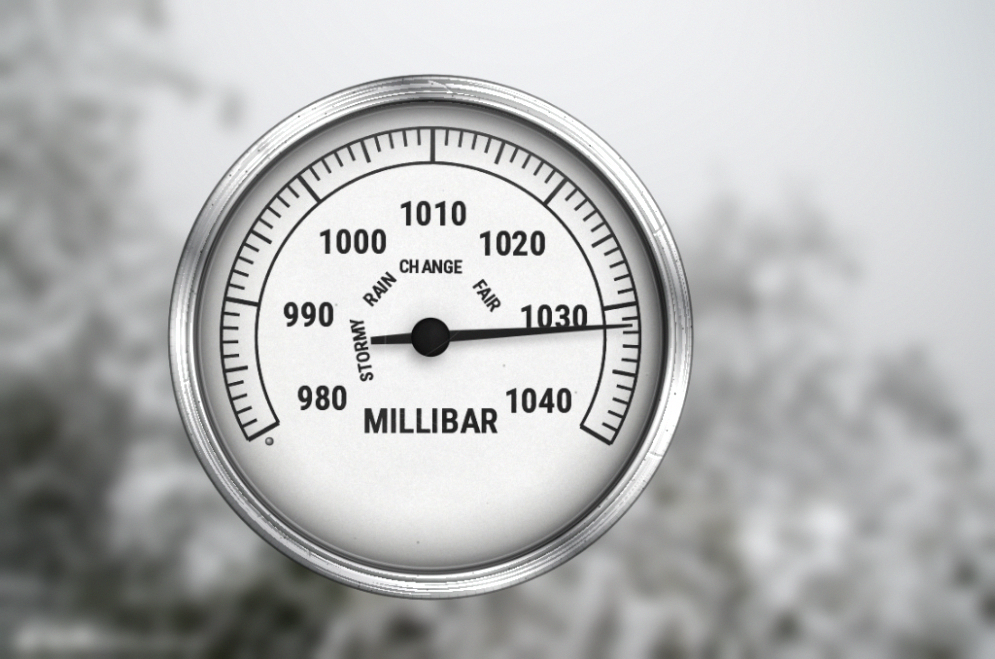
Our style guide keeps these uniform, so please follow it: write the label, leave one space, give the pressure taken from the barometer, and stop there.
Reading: 1031.5 mbar
